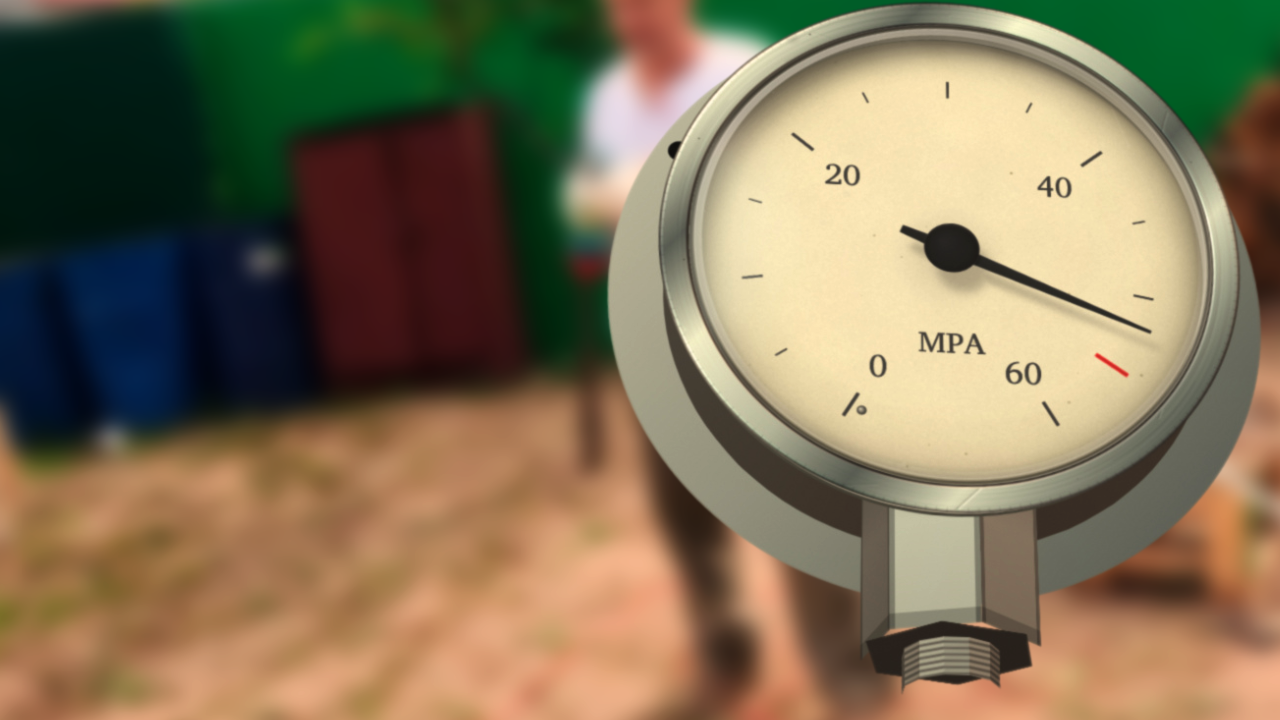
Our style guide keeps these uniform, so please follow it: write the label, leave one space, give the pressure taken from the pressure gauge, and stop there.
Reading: 52.5 MPa
